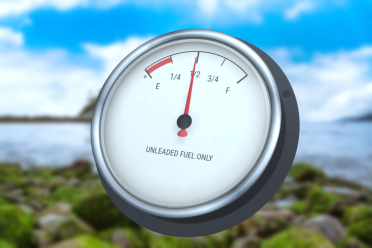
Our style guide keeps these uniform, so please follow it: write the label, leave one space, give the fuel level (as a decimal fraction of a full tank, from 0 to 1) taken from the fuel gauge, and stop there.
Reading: 0.5
